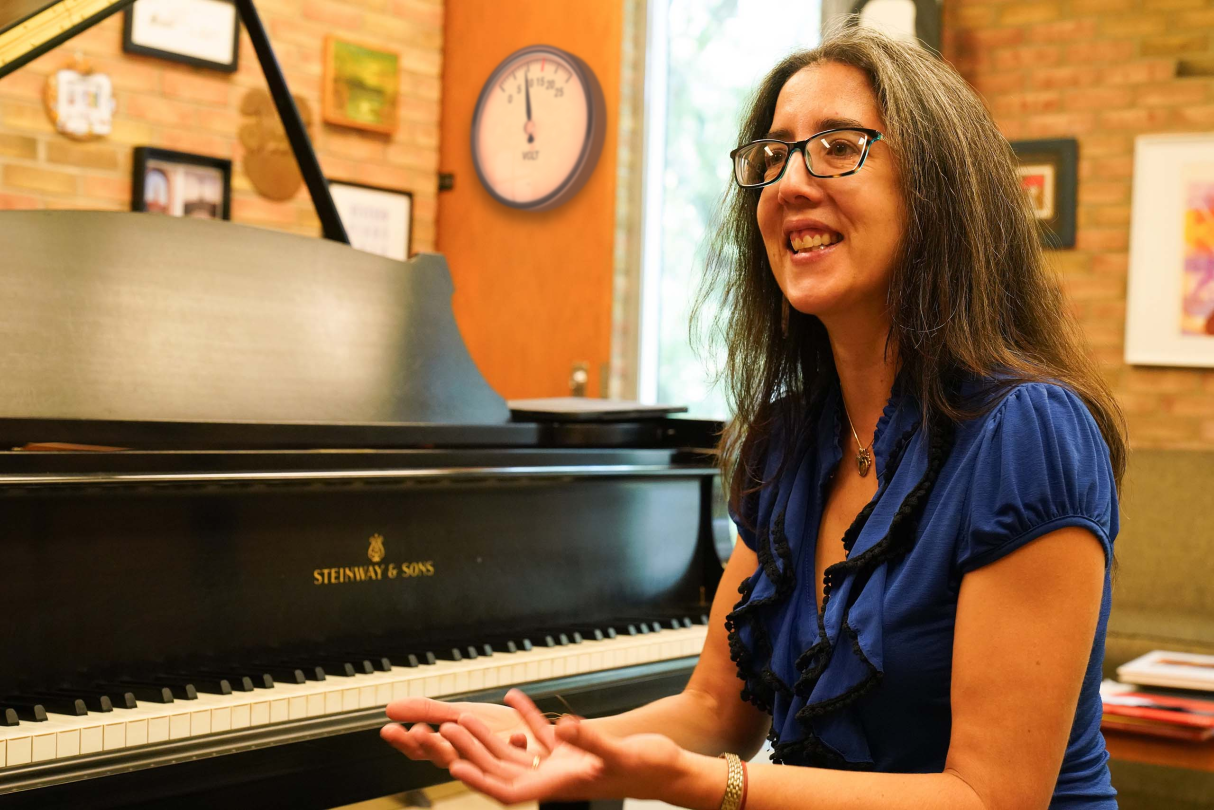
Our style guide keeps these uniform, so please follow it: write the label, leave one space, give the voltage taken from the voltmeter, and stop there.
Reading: 10 V
